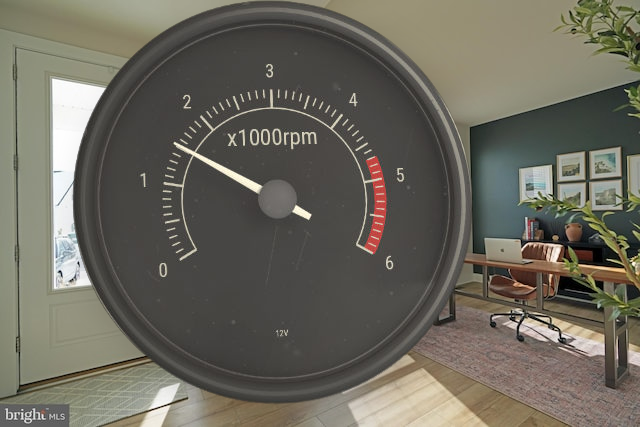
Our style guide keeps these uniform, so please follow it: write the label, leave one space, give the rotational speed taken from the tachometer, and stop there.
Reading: 1500 rpm
